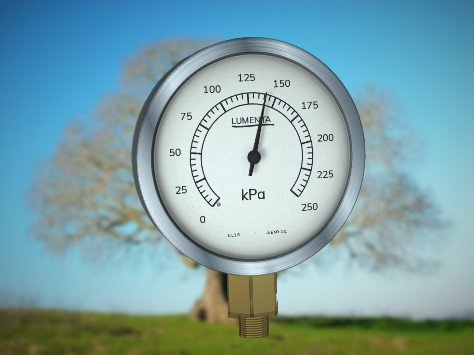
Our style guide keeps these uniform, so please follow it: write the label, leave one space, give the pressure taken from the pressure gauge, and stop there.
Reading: 140 kPa
